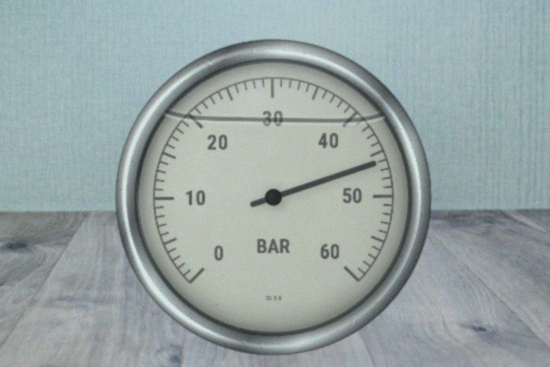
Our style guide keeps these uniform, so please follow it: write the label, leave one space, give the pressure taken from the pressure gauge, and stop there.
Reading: 46 bar
